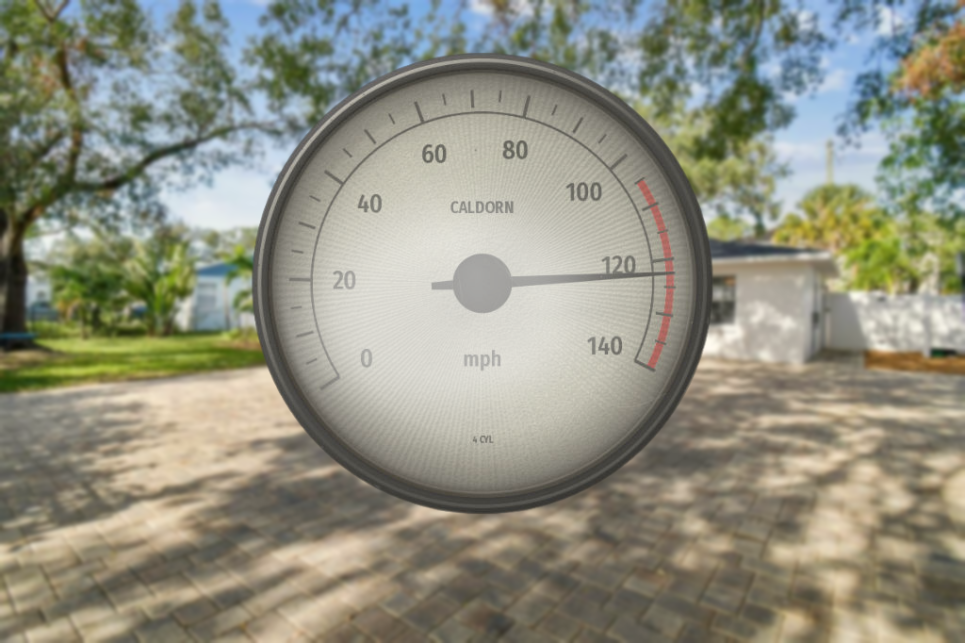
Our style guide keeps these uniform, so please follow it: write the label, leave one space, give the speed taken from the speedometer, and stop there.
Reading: 122.5 mph
